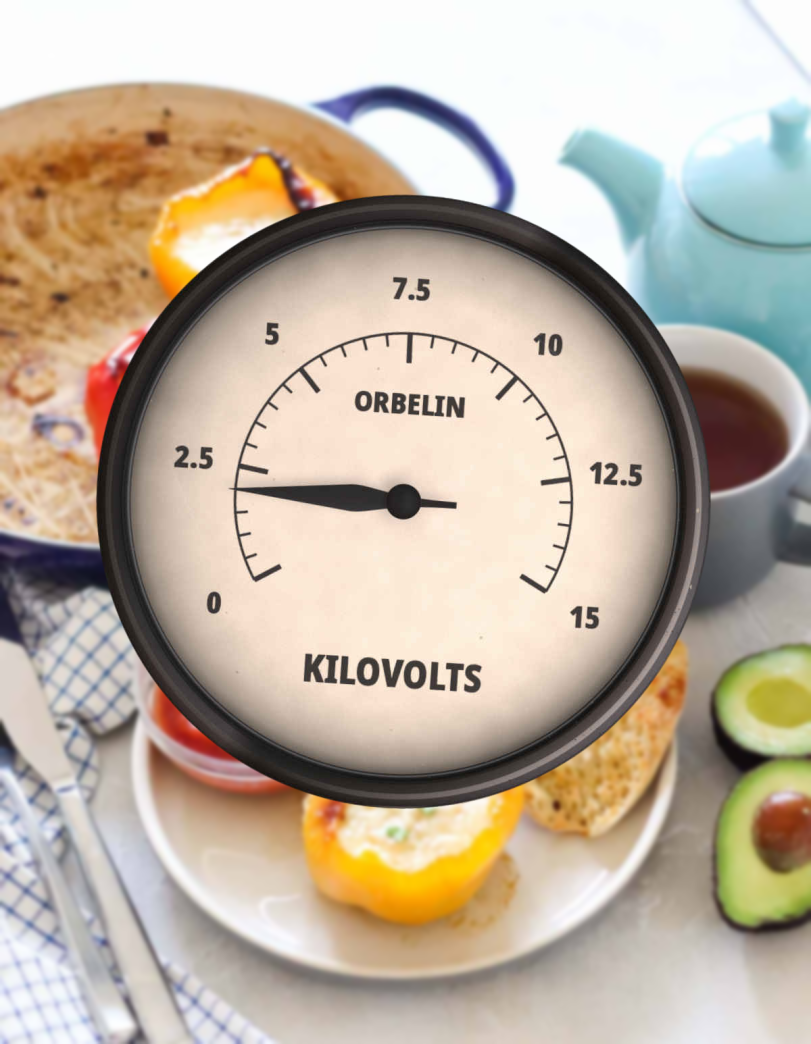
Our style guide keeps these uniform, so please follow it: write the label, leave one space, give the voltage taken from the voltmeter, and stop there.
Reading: 2 kV
